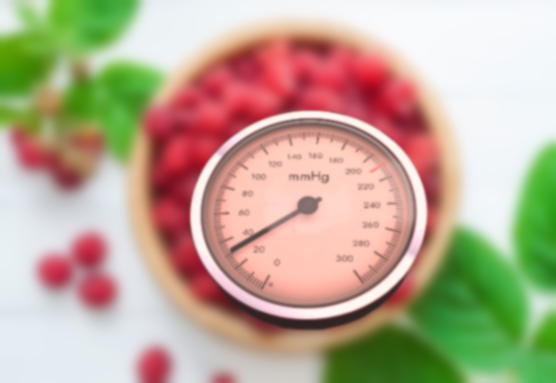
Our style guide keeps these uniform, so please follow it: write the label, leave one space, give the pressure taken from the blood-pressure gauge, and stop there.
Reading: 30 mmHg
